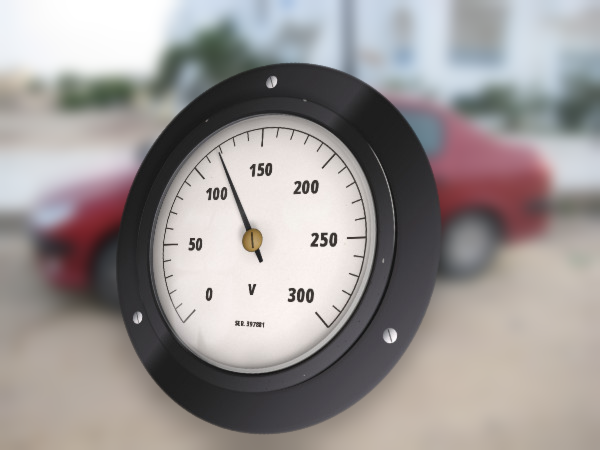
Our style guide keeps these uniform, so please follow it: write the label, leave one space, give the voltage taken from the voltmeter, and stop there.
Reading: 120 V
